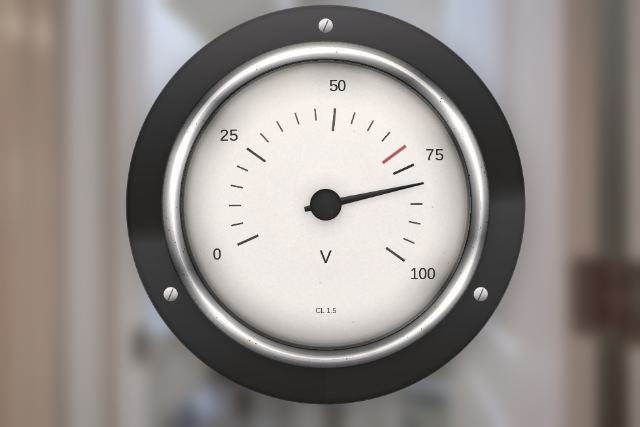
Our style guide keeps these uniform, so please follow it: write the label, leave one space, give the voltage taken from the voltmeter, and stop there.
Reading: 80 V
